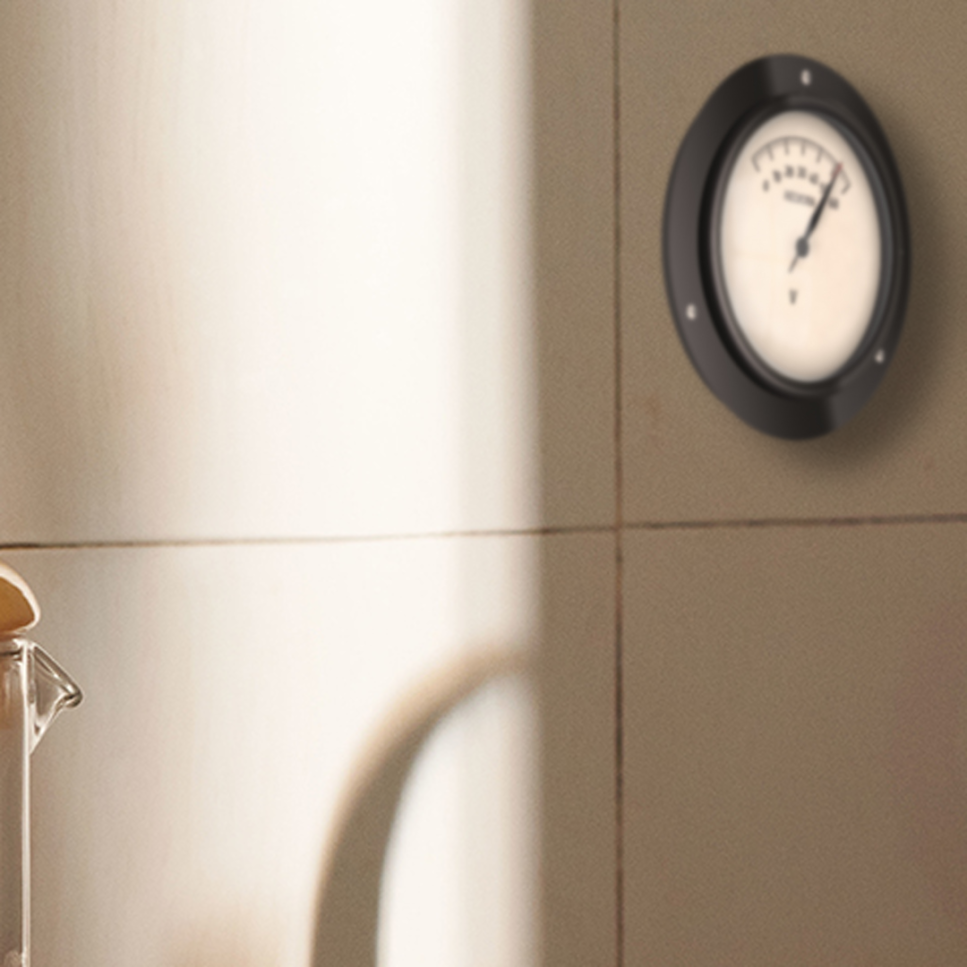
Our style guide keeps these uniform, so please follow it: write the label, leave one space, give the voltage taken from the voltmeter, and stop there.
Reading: 50 V
